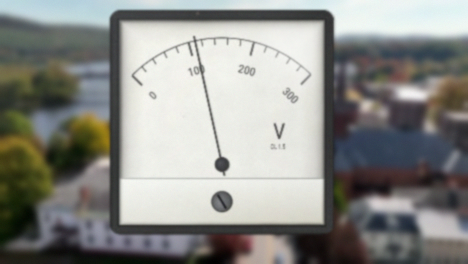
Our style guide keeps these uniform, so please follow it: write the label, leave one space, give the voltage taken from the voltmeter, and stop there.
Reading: 110 V
